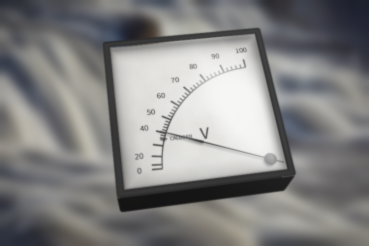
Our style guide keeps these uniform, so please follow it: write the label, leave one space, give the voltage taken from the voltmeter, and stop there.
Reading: 40 V
